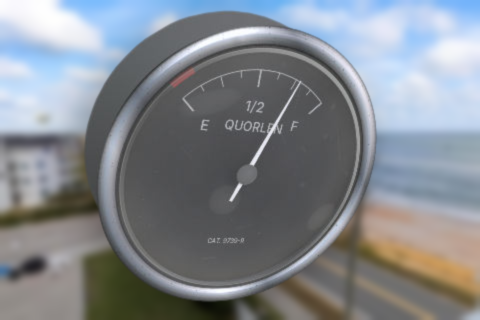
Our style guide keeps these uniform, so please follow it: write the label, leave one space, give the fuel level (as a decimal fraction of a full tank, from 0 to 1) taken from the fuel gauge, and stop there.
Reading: 0.75
